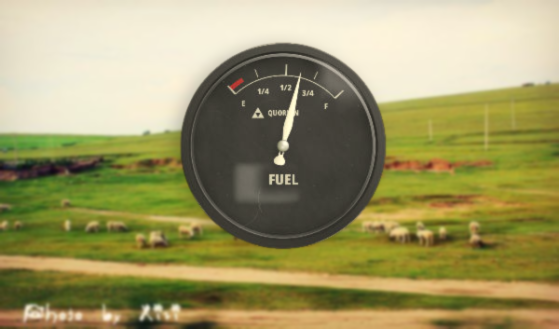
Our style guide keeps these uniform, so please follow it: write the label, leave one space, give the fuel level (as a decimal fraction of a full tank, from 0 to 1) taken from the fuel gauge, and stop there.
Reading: 0.625
